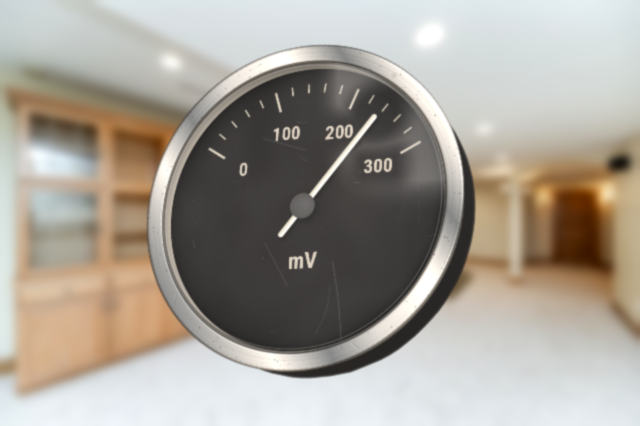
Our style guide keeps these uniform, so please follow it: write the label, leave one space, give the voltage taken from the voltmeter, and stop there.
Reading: 240 mV
